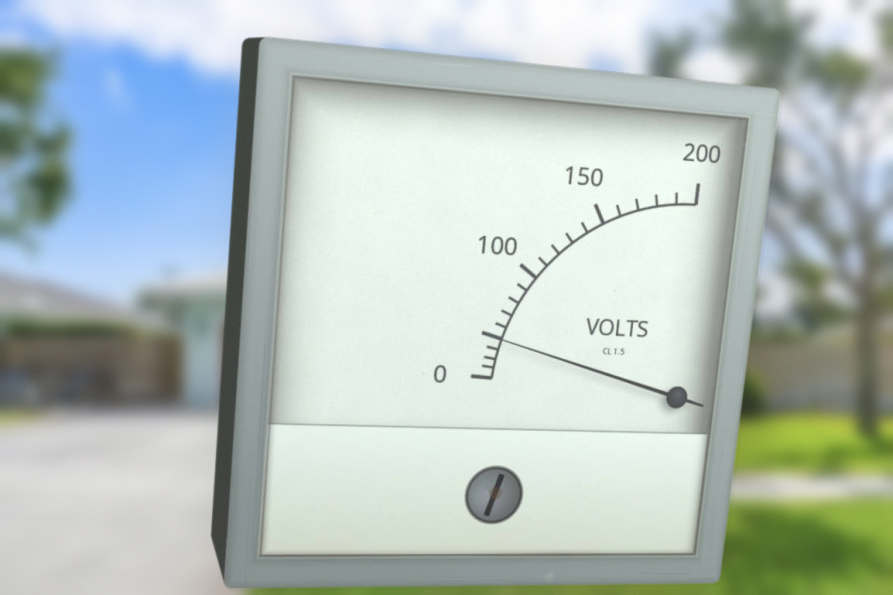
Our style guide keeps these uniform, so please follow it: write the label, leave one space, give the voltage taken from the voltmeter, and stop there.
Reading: 50 V
